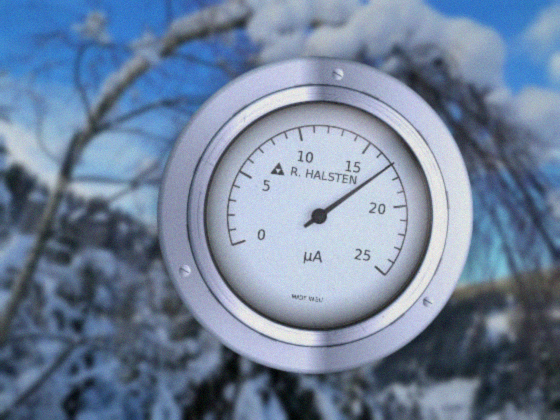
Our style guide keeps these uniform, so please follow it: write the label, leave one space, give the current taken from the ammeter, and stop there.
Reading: 17 µA
